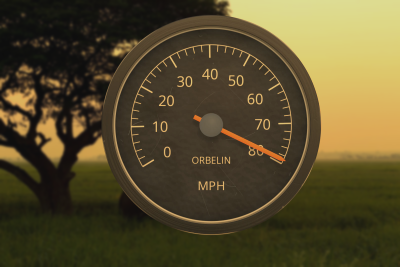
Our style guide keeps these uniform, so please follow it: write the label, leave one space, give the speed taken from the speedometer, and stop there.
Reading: 79 mph
